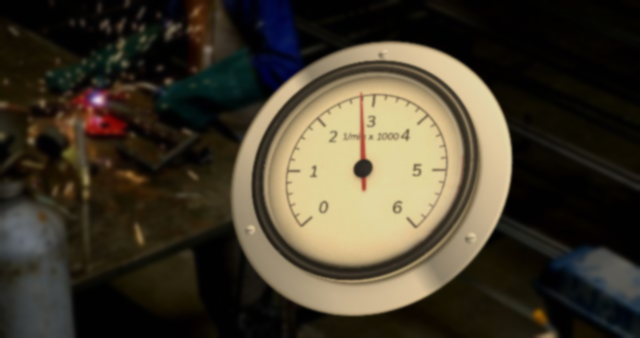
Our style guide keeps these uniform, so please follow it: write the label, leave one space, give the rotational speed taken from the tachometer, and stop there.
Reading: 2800 rpm
